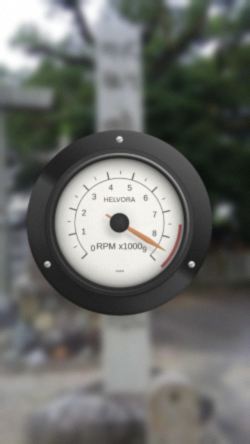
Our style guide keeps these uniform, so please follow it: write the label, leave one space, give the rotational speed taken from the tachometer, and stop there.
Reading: 8500 rpm
